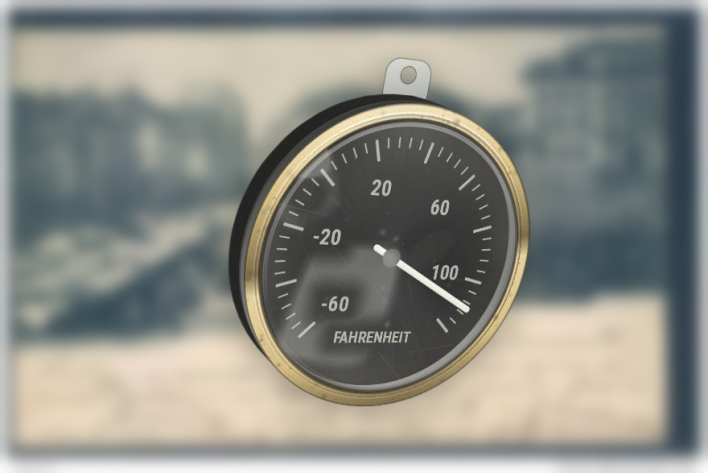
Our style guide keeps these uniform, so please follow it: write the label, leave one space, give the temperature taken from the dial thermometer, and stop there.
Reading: 110 °F
